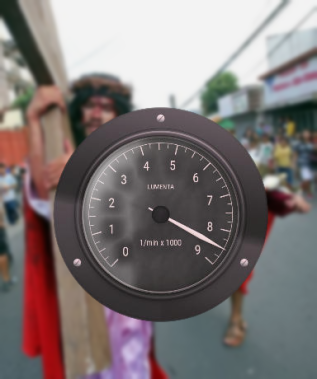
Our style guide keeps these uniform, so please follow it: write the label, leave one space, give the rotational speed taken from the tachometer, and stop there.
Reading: 8500 rpm
